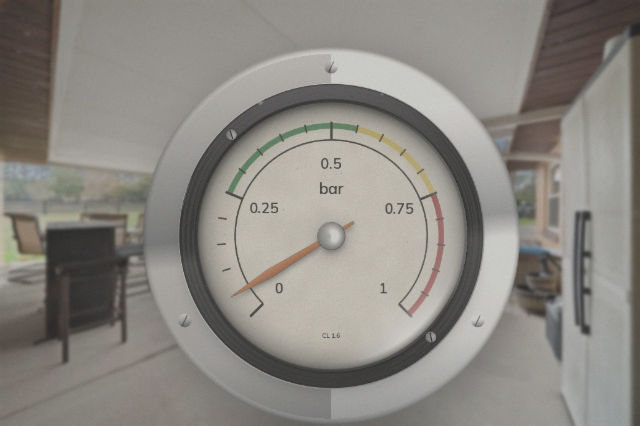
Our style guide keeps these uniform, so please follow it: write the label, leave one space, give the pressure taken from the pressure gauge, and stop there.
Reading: 0.05 bar
